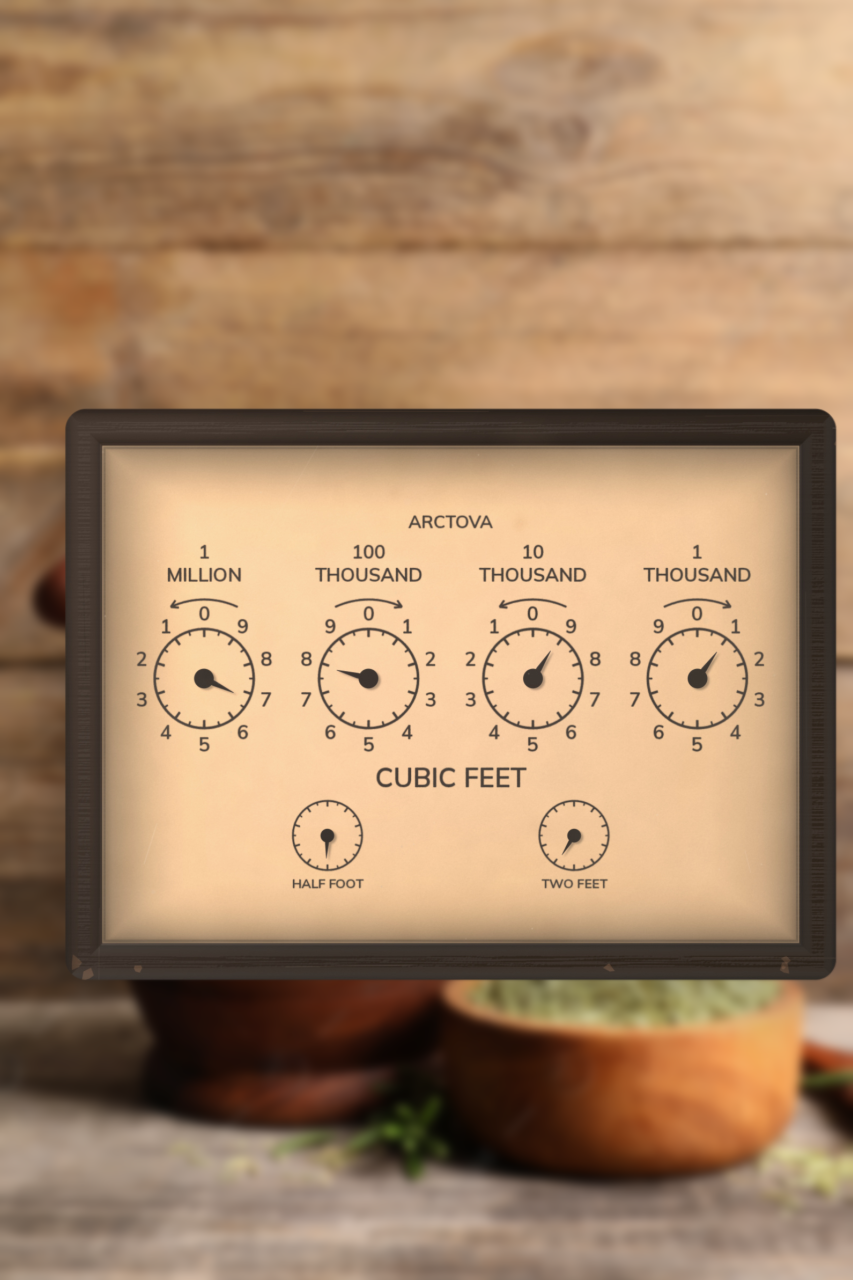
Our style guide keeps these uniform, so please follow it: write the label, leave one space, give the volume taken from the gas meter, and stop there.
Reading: 679100 ft³
